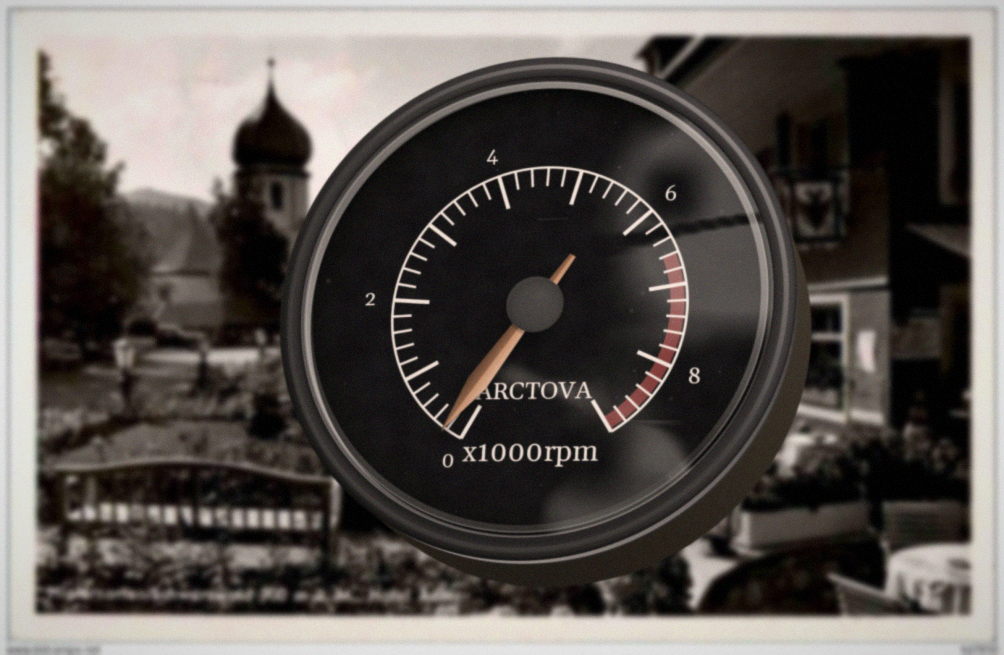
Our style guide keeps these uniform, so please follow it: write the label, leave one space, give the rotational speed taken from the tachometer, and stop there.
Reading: 200 rpm
